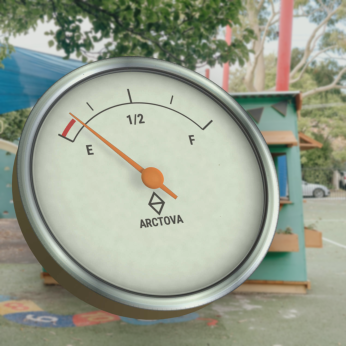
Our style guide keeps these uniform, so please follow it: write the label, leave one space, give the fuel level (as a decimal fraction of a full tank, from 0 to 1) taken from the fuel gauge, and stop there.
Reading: 0.125
